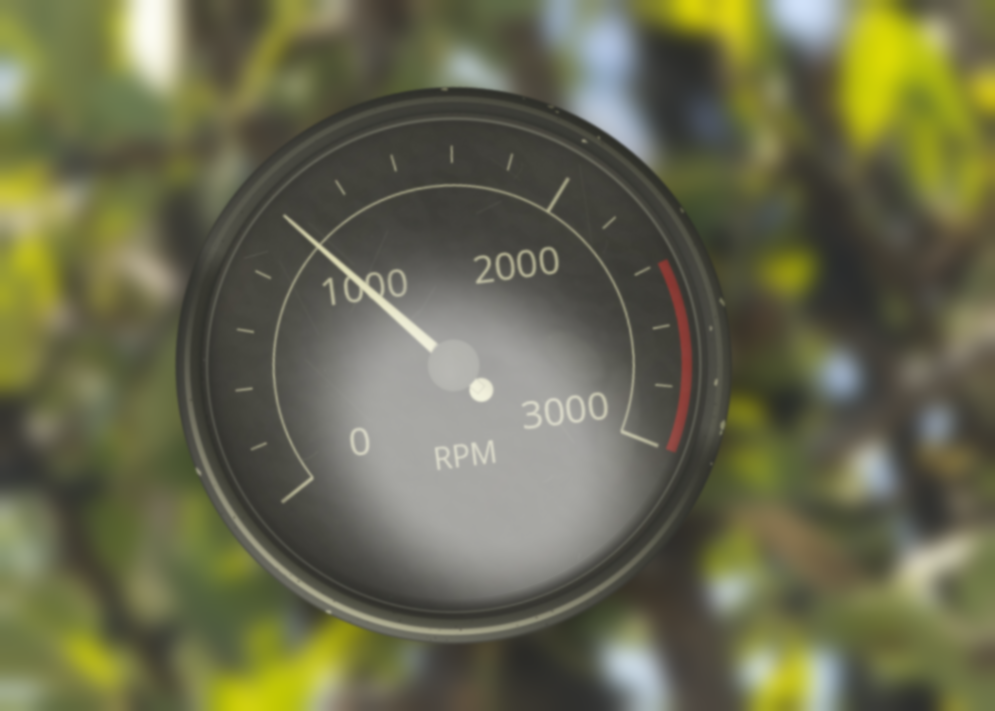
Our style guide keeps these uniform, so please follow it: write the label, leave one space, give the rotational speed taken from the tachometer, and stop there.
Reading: 1000 rpm
